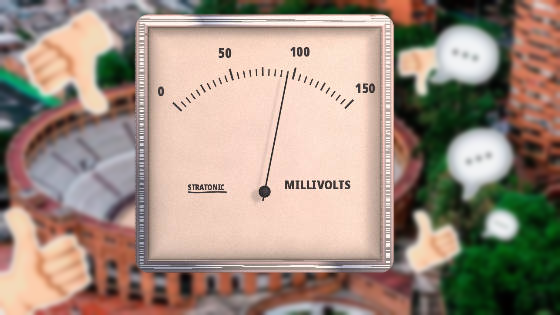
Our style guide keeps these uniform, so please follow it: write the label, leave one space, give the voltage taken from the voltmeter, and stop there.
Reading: 95 mV
